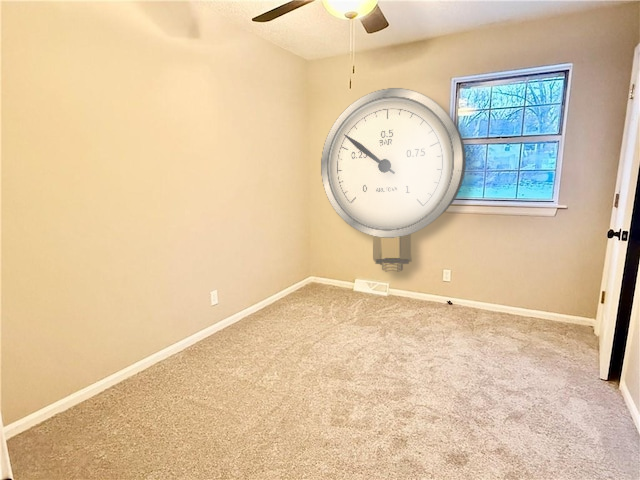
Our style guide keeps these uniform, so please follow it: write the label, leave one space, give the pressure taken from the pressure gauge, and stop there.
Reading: 0.3 bar
